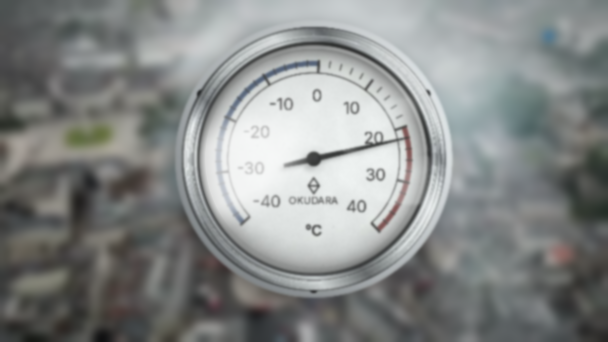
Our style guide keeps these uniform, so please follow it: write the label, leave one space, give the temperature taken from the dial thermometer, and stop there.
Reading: 22 °C
